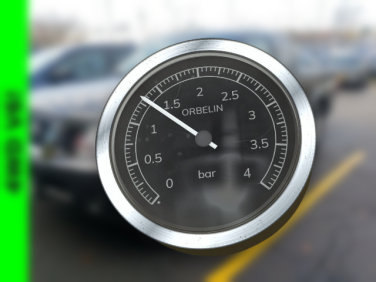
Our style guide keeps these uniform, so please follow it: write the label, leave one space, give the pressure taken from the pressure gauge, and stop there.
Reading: 1.3 bar
